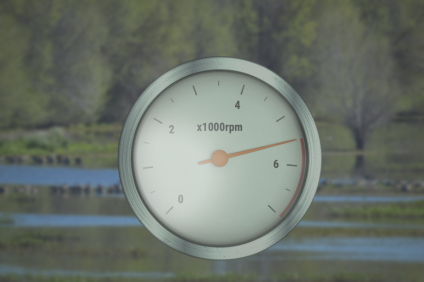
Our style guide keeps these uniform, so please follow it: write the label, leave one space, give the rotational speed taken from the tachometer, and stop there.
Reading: 5500 rpm
